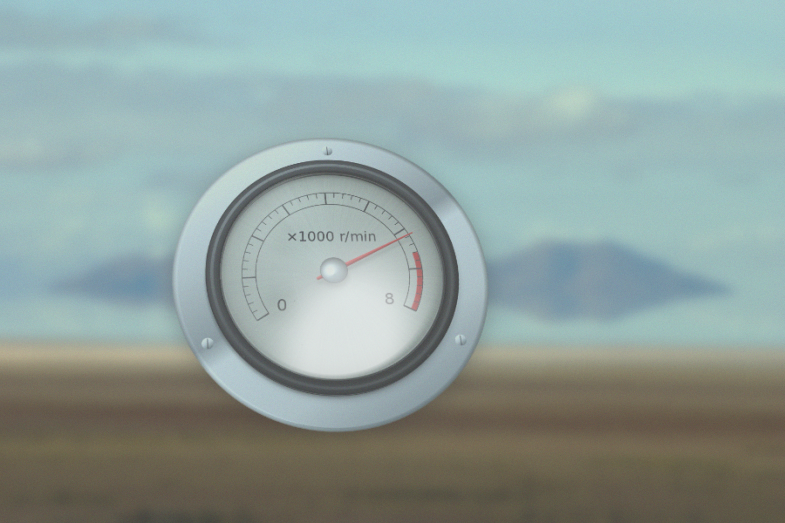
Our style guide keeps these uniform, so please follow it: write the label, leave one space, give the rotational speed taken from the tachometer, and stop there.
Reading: 6200 rpm
